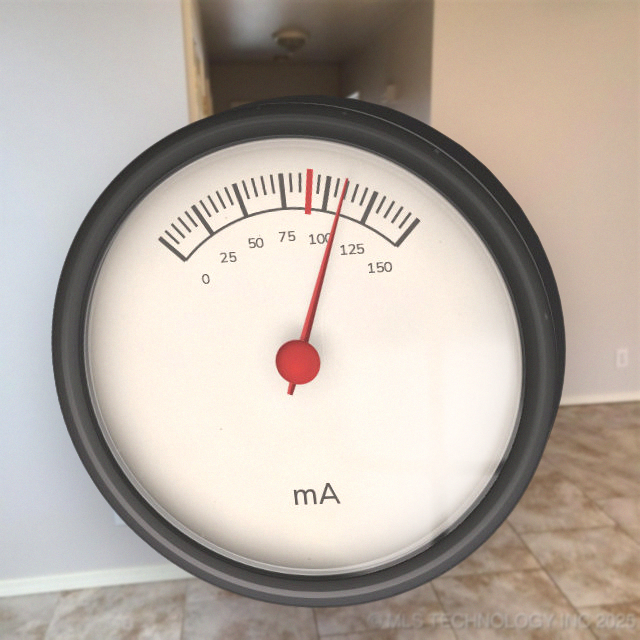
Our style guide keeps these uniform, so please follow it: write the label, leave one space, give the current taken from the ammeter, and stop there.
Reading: 110 mA
